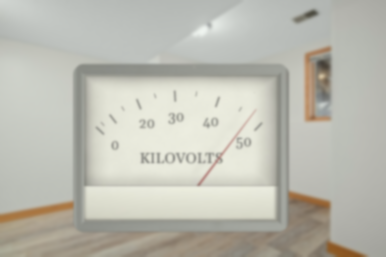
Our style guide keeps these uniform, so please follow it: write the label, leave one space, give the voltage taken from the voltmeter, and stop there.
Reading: 47.5 kV
